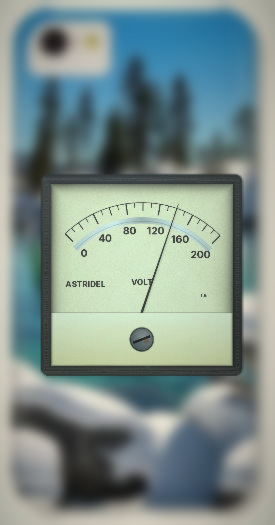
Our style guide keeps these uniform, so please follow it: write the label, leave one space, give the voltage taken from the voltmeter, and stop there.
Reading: 140 V
